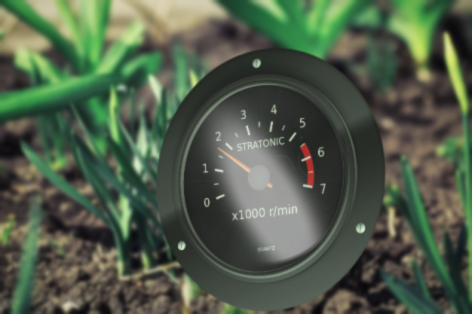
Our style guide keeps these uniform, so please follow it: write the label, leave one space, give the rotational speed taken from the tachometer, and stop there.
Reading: 1750 rpm
